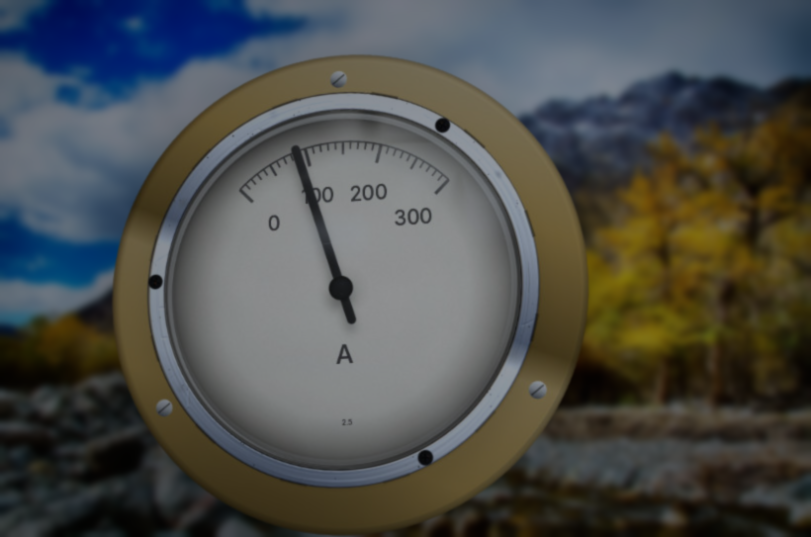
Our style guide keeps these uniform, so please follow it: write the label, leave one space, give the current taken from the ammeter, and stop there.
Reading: 90 A
